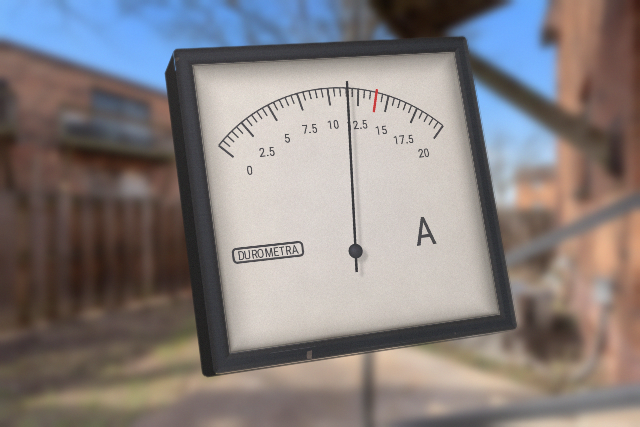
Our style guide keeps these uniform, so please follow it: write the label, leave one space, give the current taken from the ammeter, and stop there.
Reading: 11.5 A
